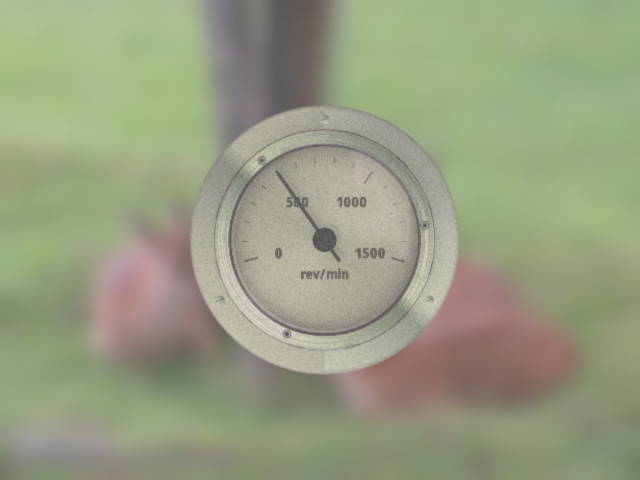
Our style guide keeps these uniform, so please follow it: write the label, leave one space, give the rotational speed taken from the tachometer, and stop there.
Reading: 500 rpm
